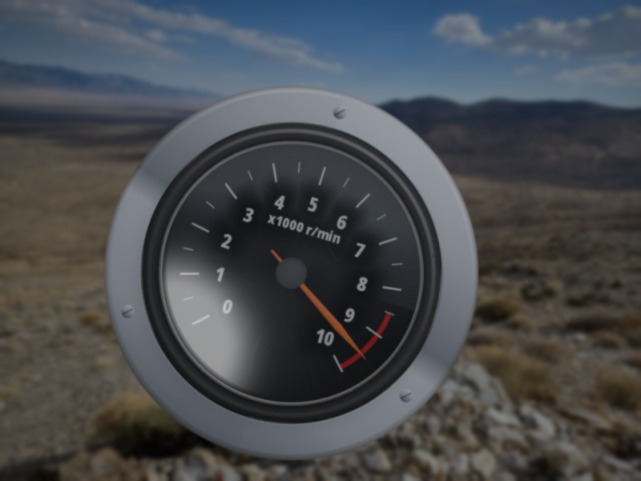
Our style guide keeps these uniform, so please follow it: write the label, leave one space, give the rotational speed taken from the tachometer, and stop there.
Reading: 9500 rpm
